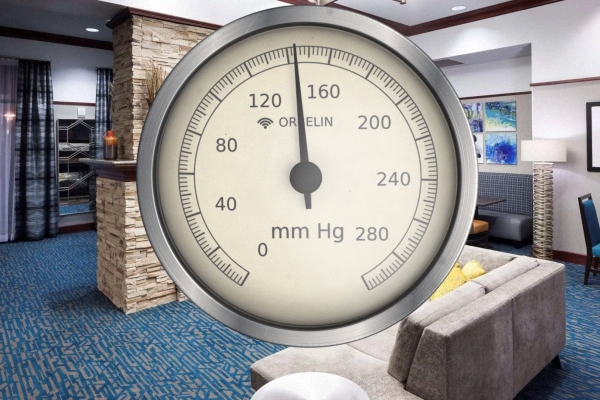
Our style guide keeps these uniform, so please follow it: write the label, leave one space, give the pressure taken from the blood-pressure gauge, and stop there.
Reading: 144 mmHg
